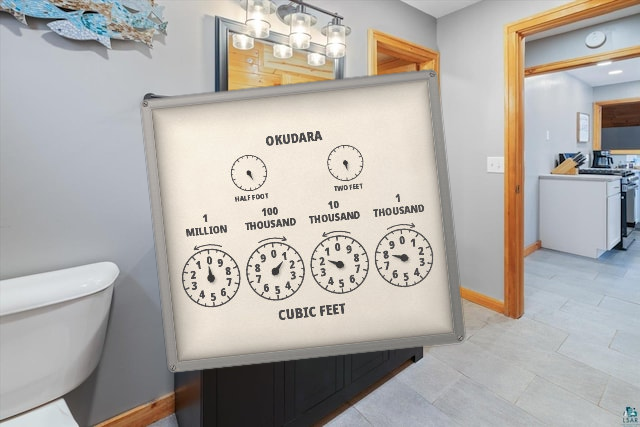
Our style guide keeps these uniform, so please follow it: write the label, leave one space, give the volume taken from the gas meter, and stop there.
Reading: 11800 ft³
